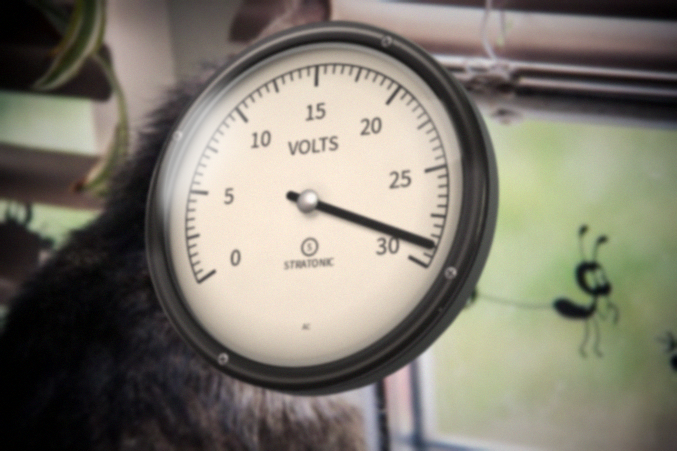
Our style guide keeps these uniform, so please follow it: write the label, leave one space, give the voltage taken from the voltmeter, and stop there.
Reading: 29 V
